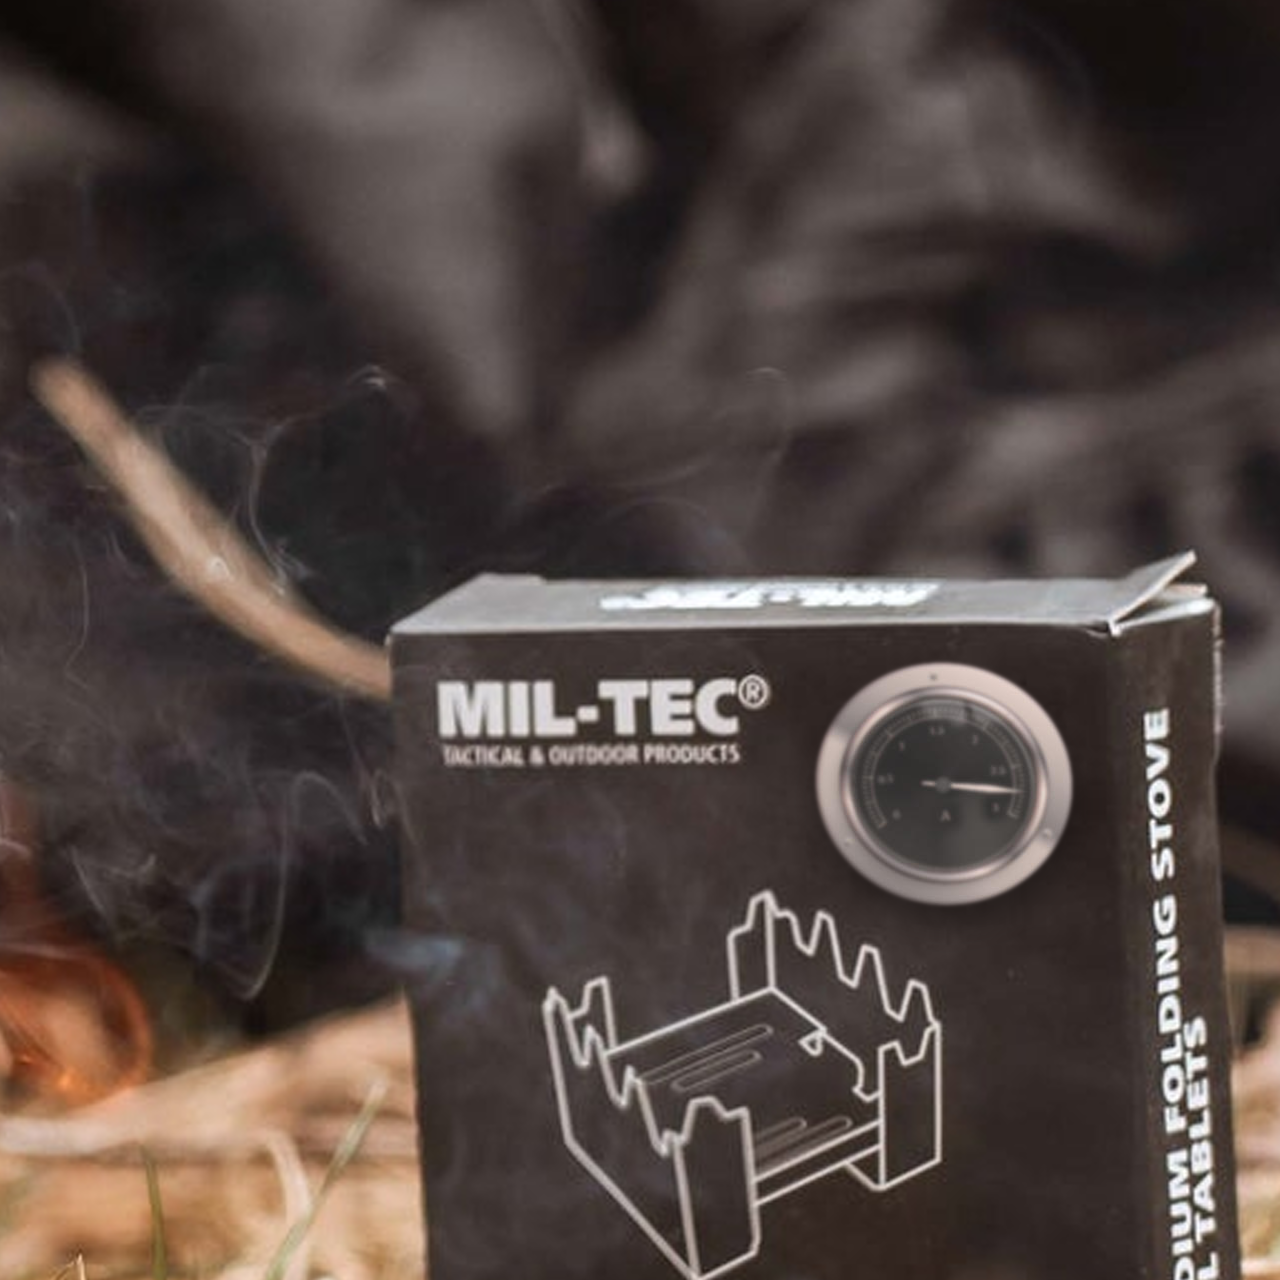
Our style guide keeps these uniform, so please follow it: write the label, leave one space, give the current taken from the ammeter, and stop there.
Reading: 2.75 A
